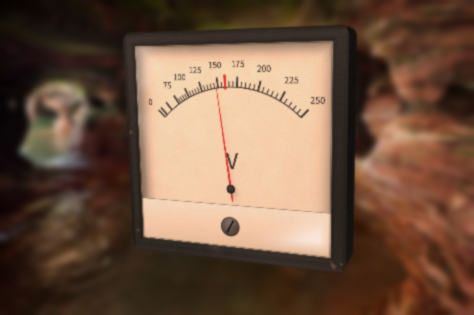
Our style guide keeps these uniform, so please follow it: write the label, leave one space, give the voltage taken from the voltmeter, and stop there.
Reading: 150 V
